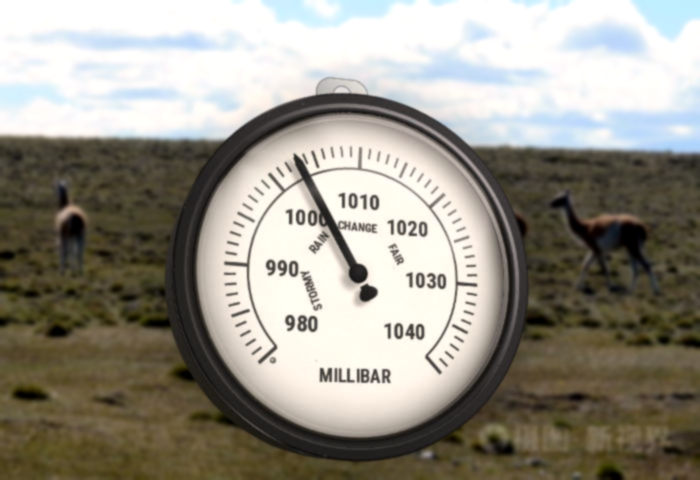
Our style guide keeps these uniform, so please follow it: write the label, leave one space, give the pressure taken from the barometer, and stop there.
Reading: 1003 mbar
